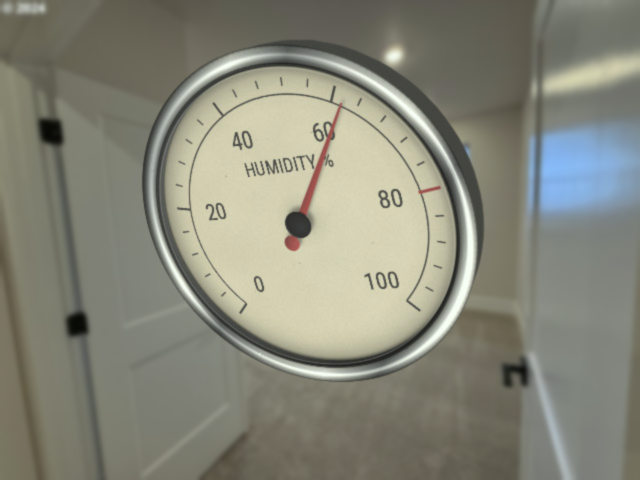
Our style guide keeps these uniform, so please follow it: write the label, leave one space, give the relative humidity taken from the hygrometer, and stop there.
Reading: 62 %
